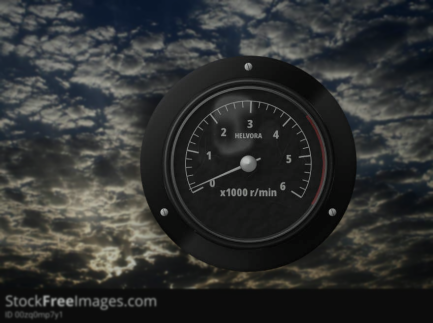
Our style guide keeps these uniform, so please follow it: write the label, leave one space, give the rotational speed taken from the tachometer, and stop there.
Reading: 100 rpm
